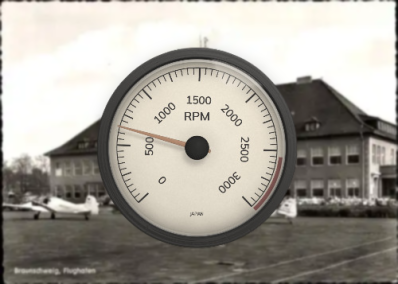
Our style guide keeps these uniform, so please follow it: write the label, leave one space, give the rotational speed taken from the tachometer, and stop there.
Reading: 650 rpm
